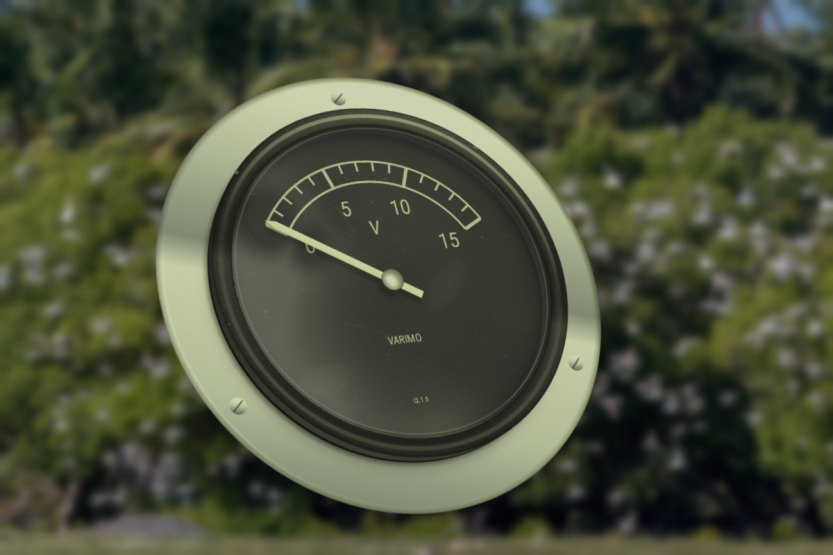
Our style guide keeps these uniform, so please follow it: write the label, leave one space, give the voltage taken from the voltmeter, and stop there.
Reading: 0 V
